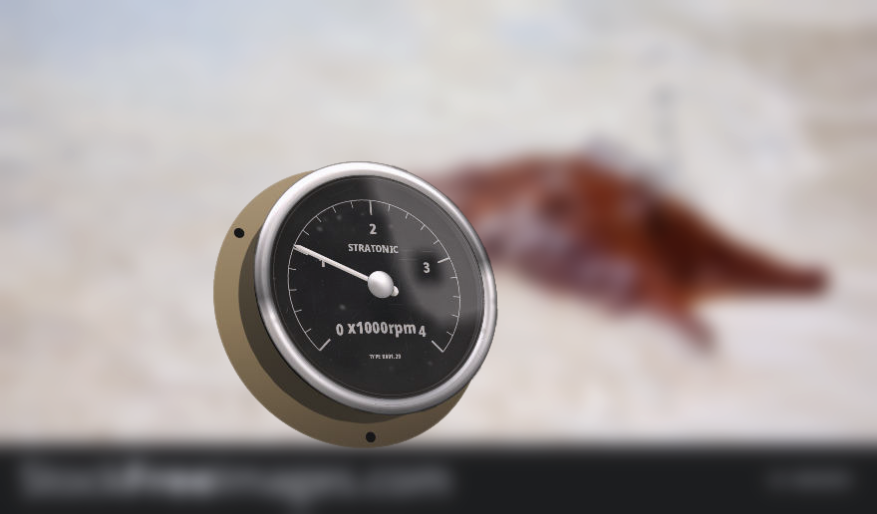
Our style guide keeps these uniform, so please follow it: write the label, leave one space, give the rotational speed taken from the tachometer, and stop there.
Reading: 1000 rpm
